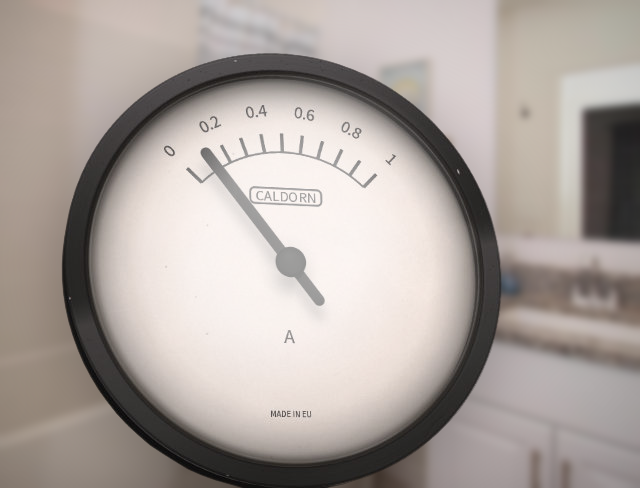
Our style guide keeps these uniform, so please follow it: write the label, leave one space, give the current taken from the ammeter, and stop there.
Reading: 0.1 A
